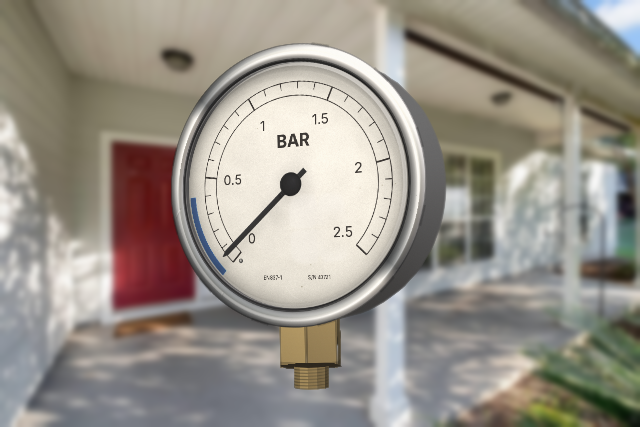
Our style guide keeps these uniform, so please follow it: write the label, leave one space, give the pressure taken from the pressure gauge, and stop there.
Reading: 0.05 bar
